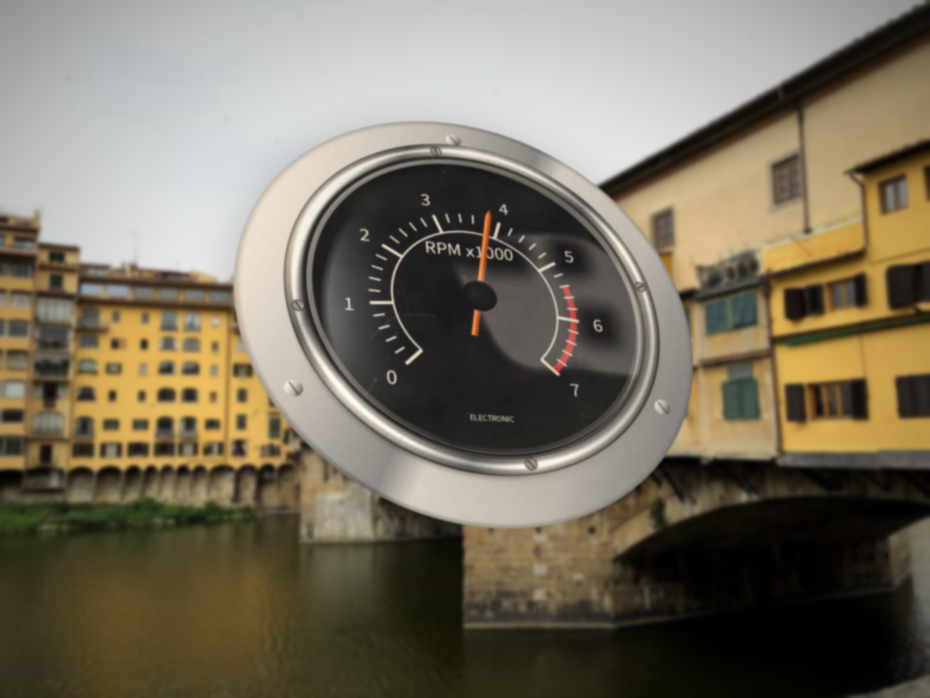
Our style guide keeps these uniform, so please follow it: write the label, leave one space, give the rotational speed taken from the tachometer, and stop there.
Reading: 3800 rpm
